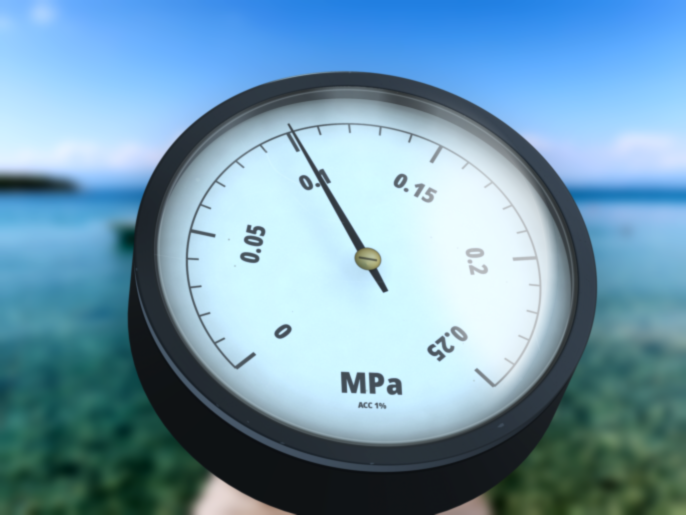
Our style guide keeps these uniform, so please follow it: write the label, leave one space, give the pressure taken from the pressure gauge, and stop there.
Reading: 0.1 MPa
